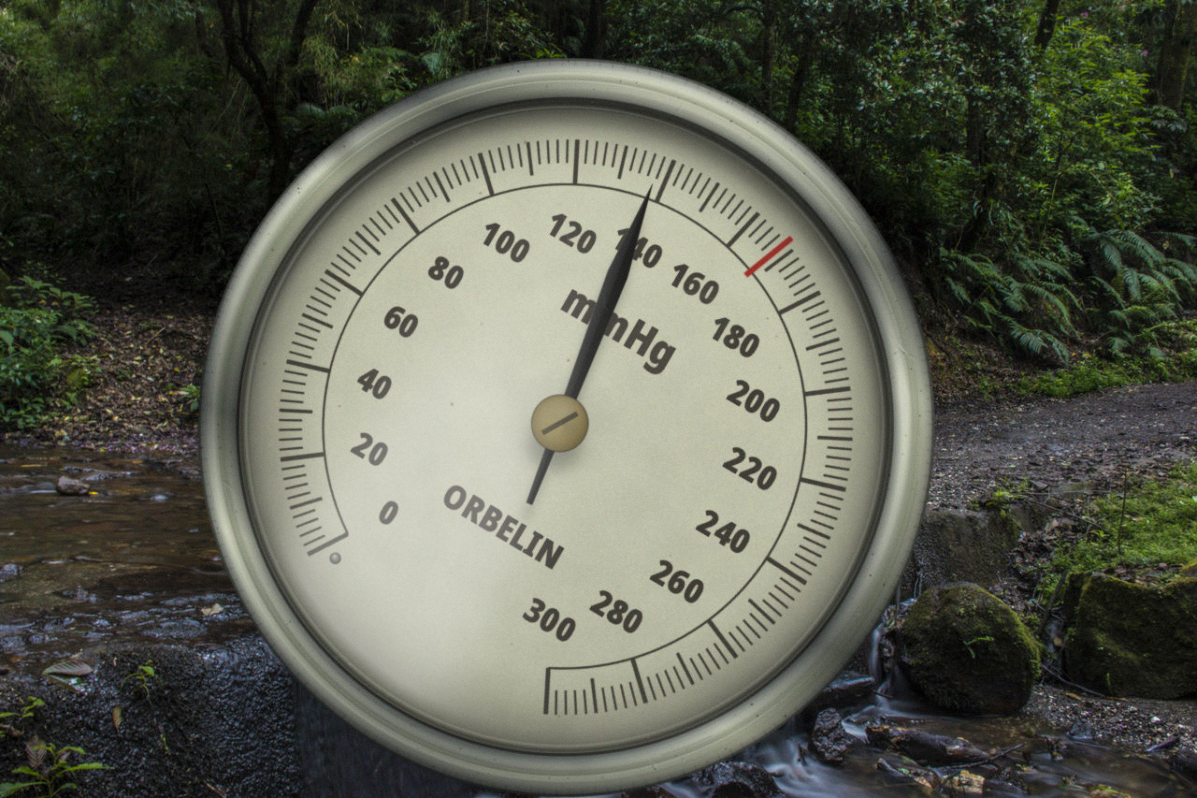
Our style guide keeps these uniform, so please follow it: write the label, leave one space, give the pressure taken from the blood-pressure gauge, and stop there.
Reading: 138 mmHg
